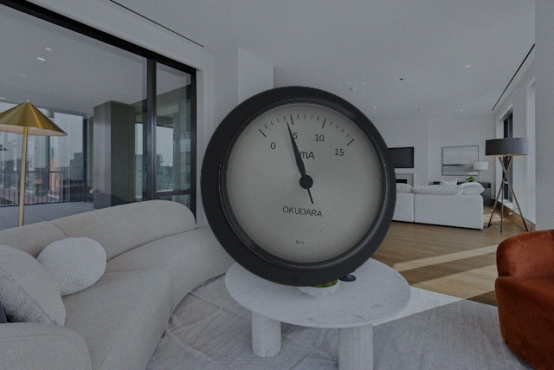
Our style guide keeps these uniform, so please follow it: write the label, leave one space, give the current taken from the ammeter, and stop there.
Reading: 4 mA
